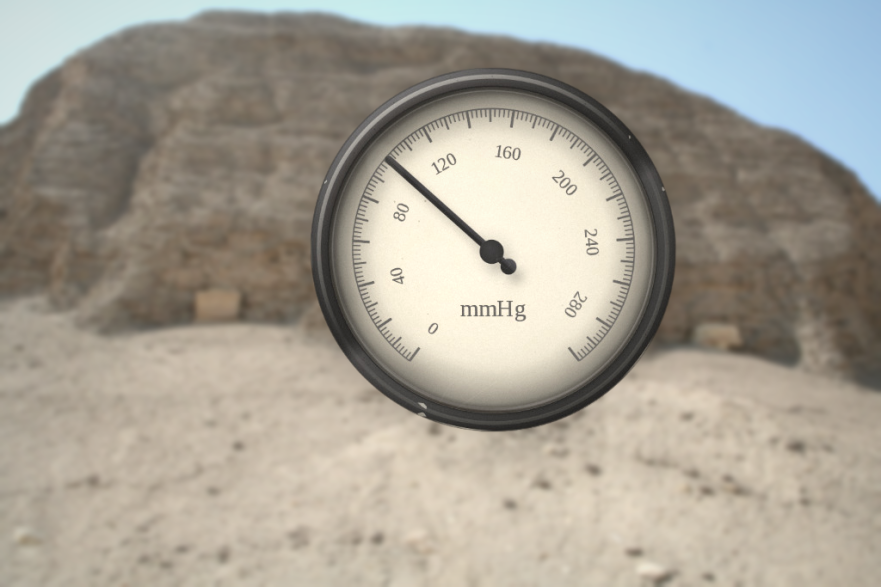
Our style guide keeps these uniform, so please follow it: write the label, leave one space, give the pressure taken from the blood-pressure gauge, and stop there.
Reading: 100 mmHg
